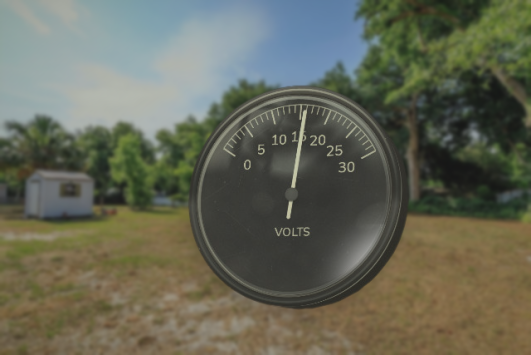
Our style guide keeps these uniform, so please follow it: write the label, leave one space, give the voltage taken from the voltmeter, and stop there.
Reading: 16 V
